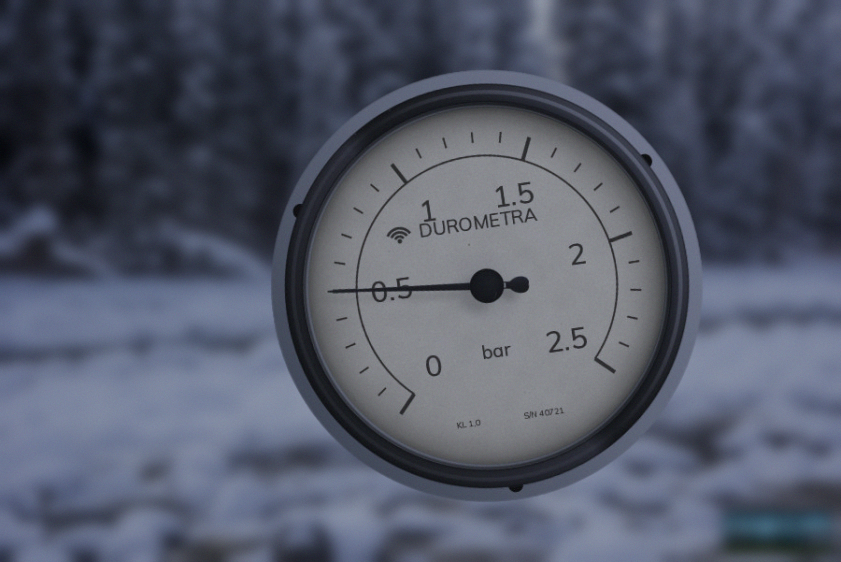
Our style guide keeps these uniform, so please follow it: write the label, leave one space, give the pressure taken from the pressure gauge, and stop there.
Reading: 0.5 bar
